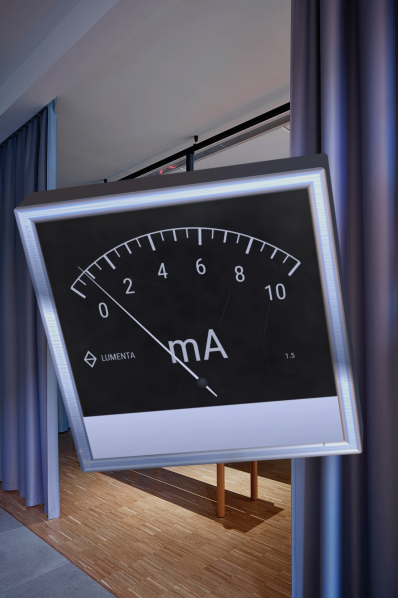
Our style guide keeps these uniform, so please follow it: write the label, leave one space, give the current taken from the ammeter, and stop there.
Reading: 1 mA
